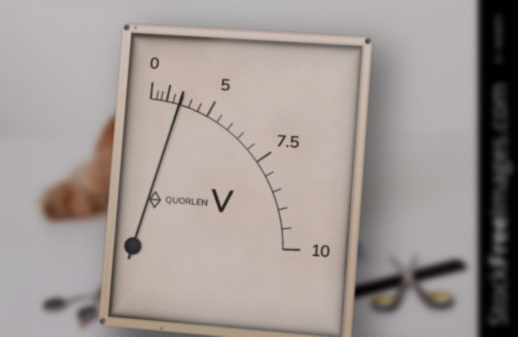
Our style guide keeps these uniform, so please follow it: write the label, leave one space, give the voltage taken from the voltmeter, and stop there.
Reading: 3.5 V
